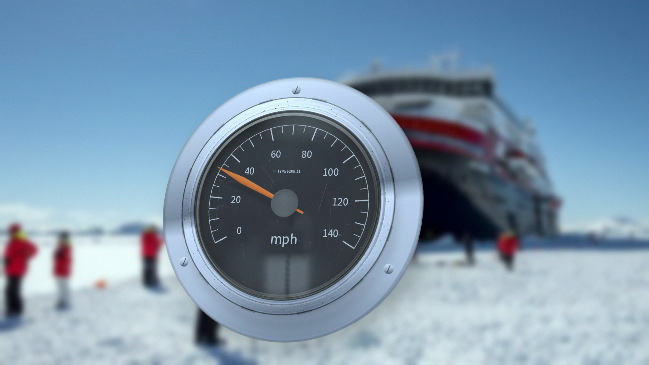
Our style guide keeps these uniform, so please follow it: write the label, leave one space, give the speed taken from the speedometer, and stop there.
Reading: 32.5 mph
